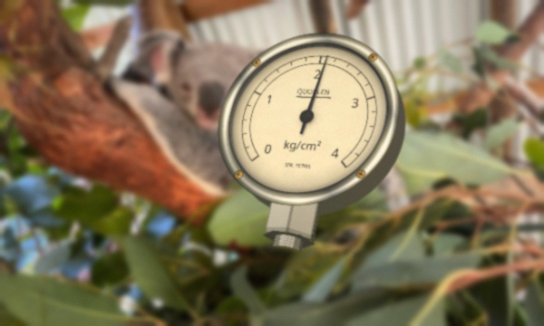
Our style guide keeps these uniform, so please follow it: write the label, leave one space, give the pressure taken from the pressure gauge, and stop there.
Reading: 2.1 kg/cm²
